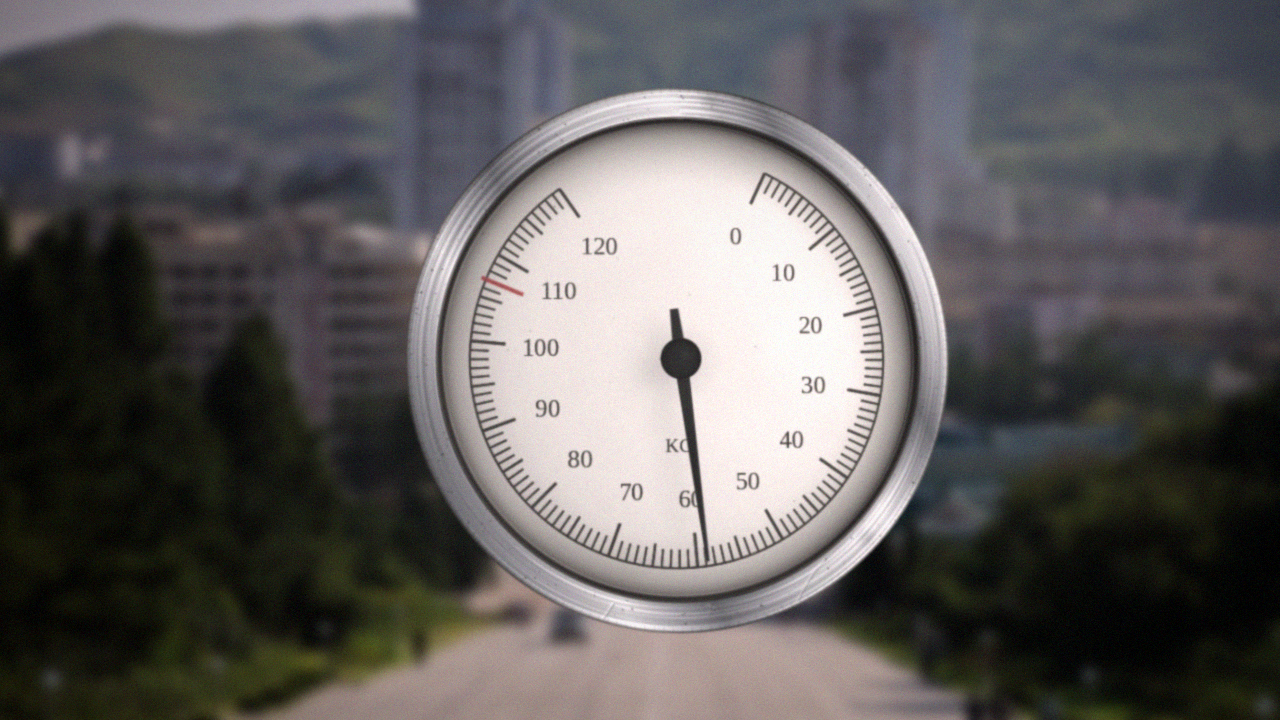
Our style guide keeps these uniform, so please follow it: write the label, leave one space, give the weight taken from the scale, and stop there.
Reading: 59 kg
